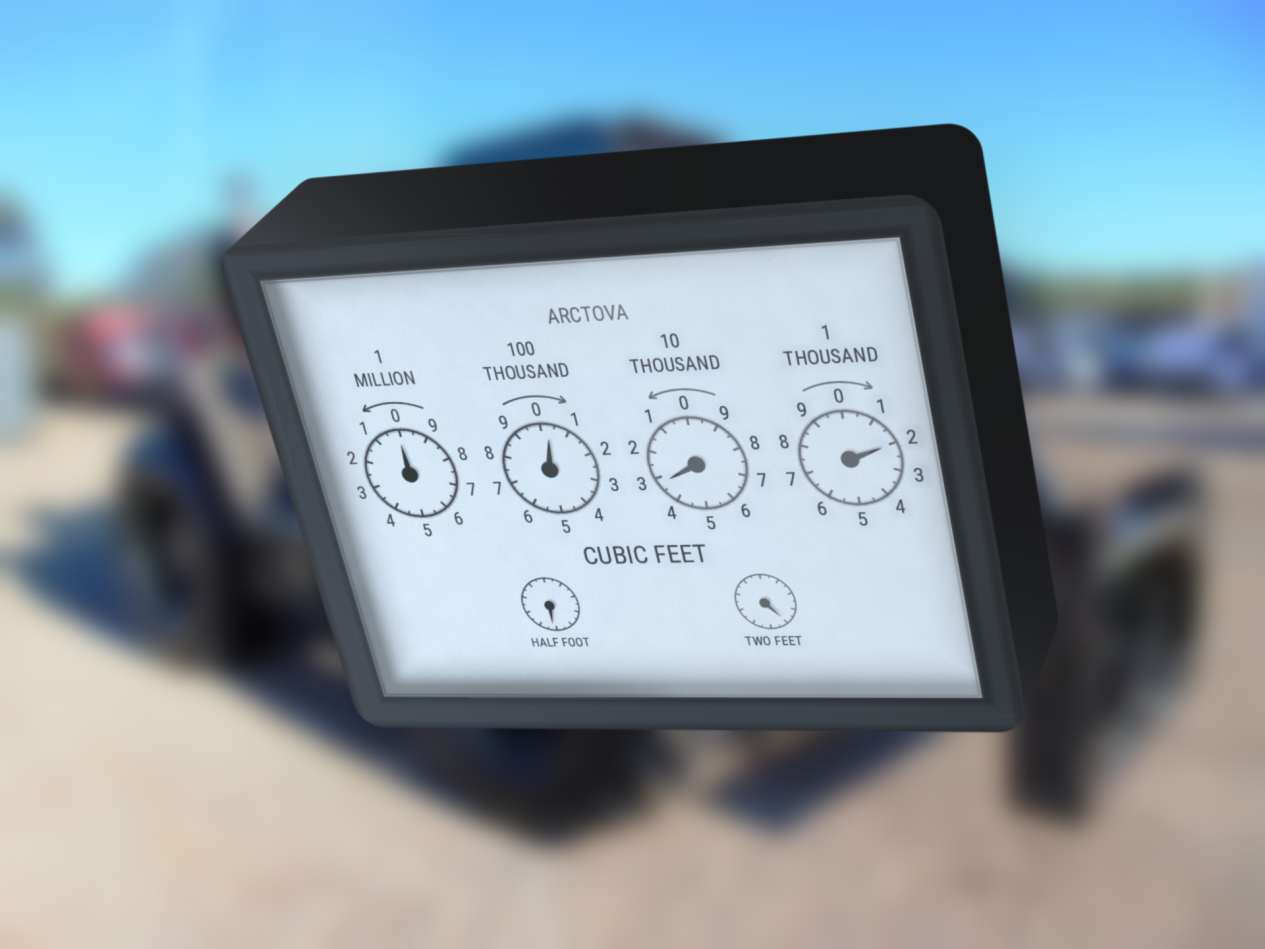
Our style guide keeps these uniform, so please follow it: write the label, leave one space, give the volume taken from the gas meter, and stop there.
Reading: 3200 ft³
